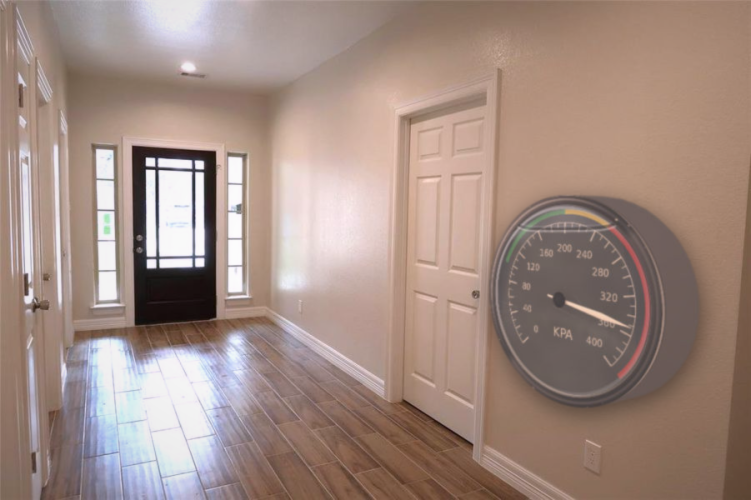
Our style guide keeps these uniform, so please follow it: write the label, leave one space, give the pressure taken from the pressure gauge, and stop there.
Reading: 350 kPa
